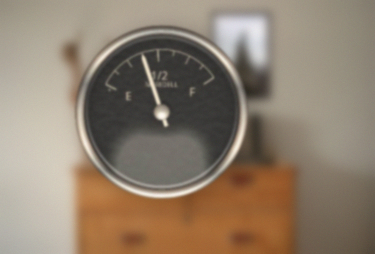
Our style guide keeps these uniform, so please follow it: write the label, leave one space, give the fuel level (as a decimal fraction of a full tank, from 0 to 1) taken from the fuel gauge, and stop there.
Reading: 0.375
